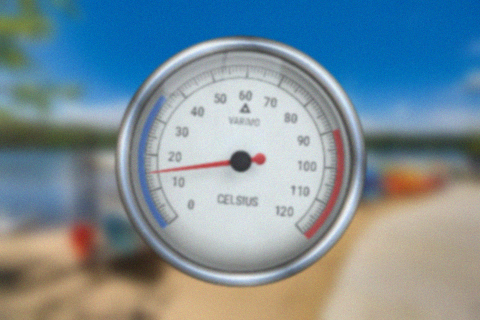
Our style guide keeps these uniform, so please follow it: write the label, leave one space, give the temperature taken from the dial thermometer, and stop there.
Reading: 15 °C
